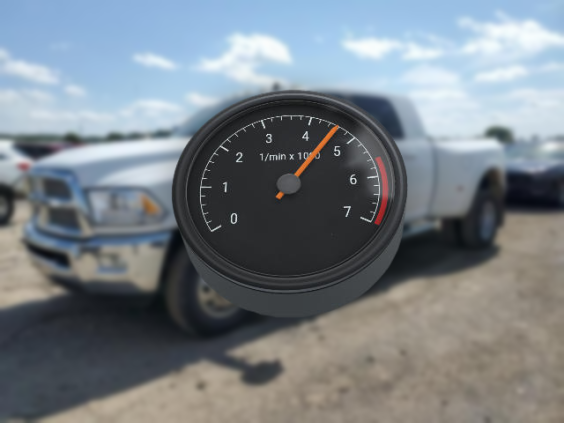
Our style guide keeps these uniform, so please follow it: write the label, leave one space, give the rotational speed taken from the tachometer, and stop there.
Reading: 4600 rpm
